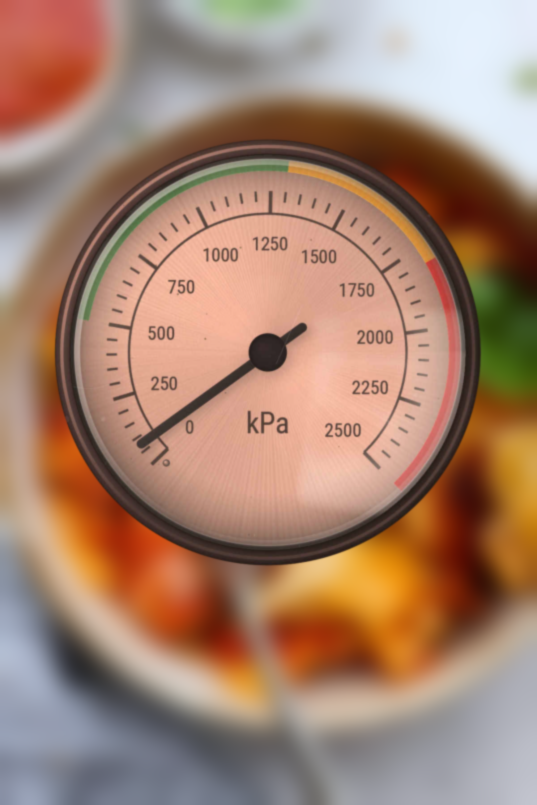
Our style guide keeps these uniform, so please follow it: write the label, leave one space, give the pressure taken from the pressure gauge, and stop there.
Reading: 75 kPa
